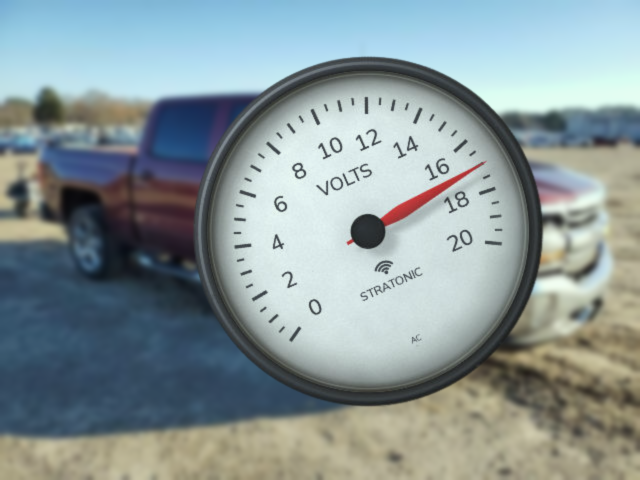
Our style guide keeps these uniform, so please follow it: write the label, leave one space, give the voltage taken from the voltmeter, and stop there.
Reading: 17 V
